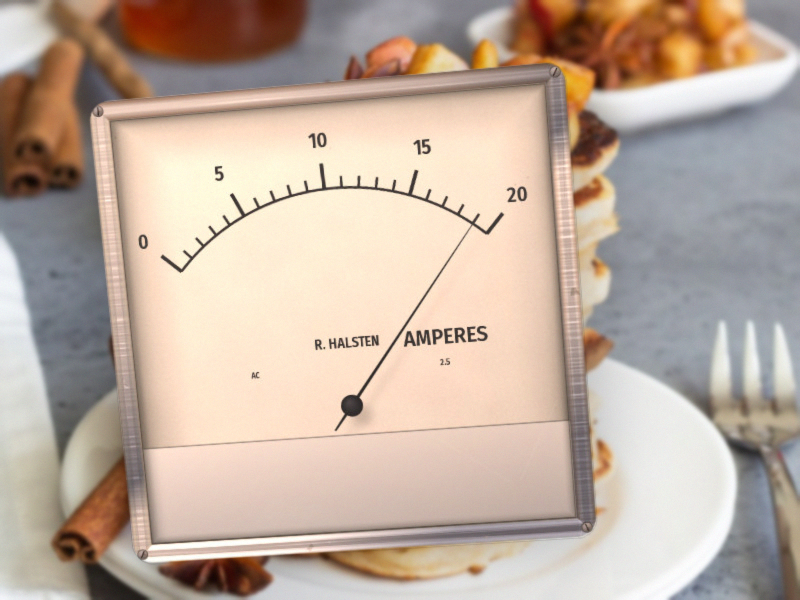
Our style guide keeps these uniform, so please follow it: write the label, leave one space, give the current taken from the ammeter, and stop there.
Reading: 19 A
